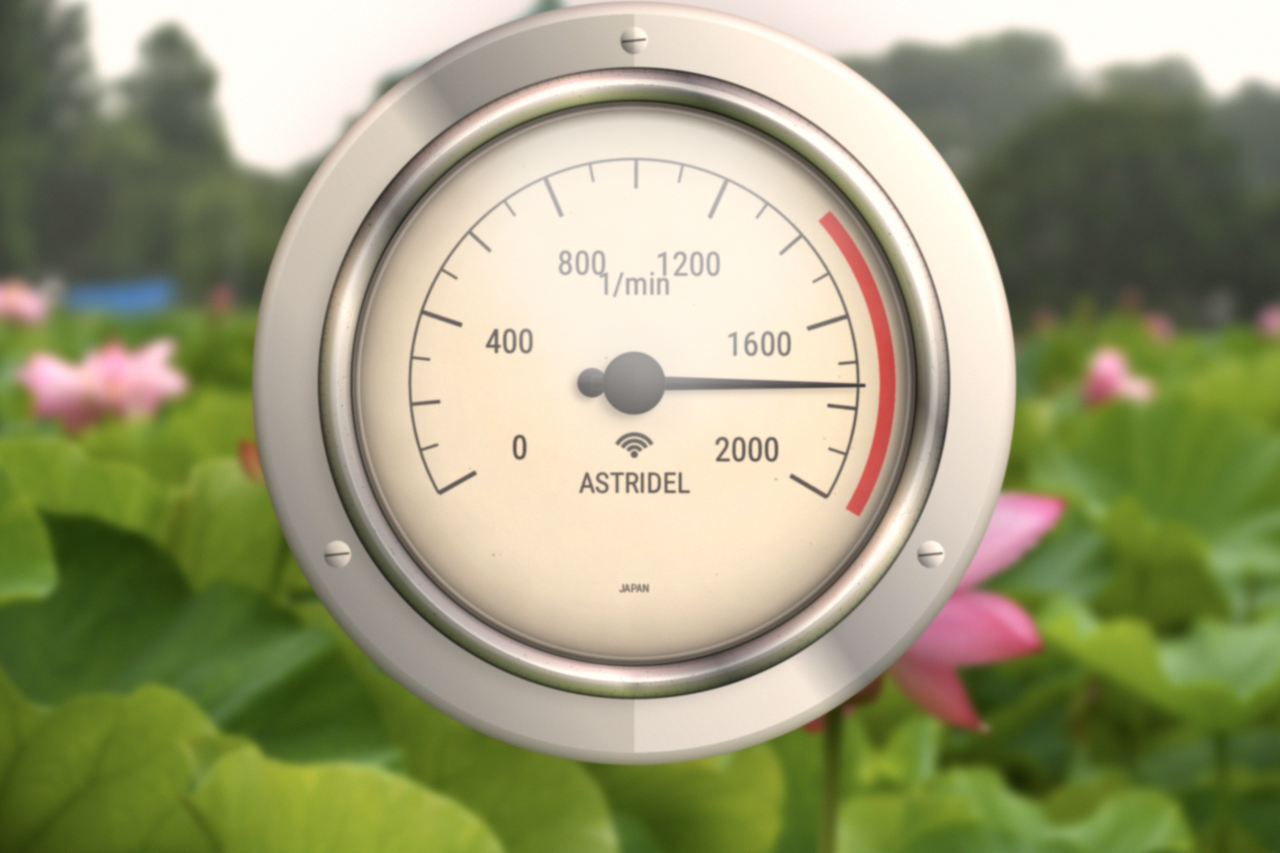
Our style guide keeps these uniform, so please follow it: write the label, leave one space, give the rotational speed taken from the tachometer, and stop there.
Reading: 1750 rpm
